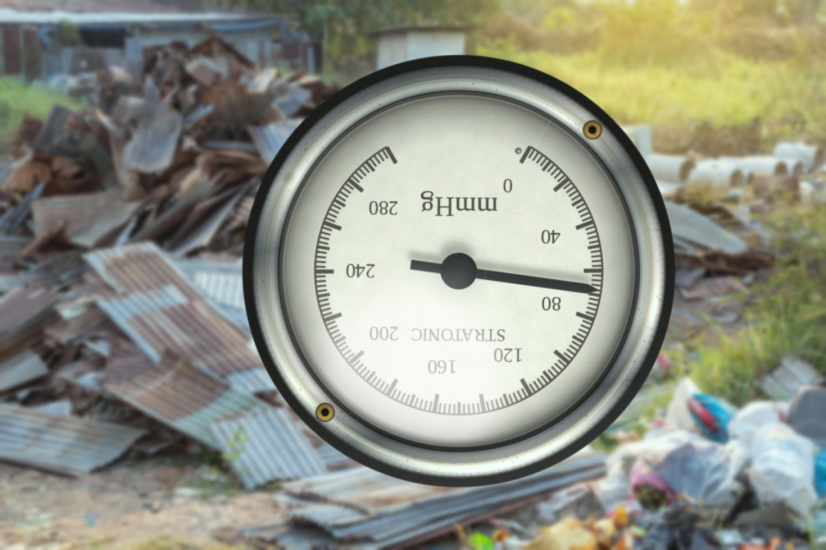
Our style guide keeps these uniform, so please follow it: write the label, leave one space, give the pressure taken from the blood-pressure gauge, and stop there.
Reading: 68 mmHg
